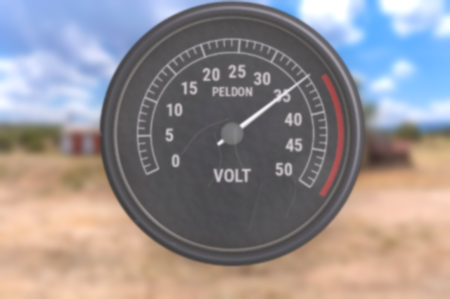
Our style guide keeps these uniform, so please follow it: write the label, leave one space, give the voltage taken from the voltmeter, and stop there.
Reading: 35 V
